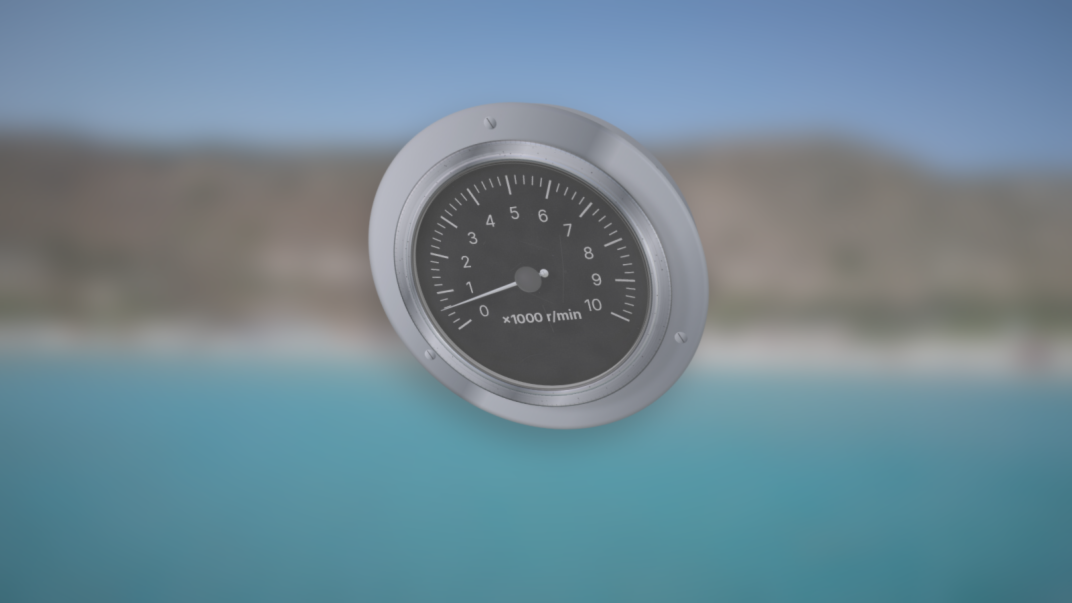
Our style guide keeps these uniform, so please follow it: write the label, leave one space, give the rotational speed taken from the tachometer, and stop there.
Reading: 600 rpm
